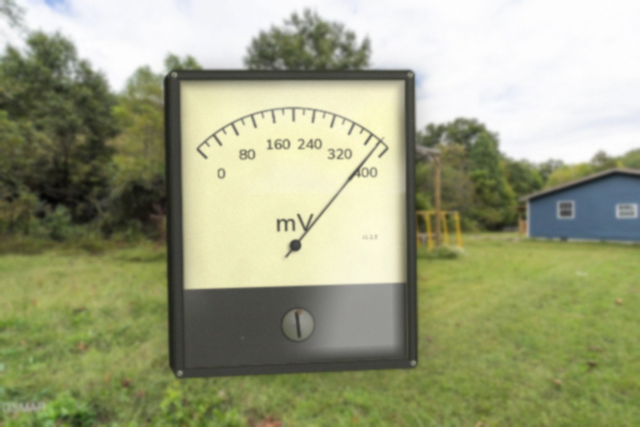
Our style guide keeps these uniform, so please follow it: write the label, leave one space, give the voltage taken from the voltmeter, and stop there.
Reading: 380 mV
